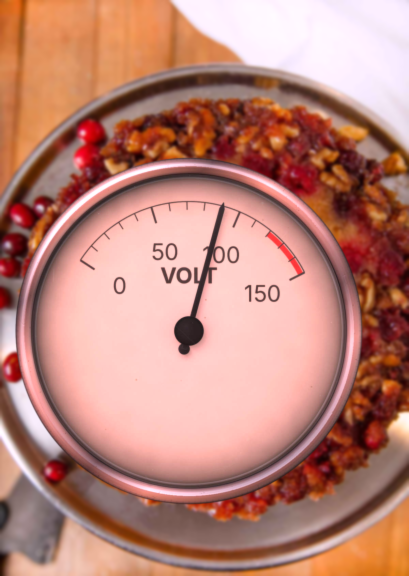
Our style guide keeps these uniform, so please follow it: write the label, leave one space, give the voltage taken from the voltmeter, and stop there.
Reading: 90 V
